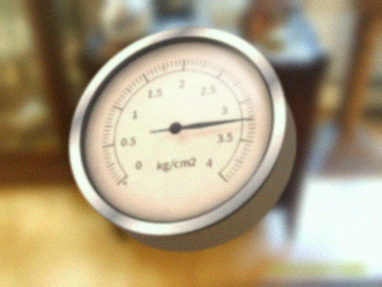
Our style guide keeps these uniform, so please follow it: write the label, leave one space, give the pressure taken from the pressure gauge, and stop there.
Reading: 3.25 kg/cm²
